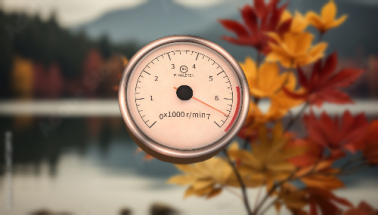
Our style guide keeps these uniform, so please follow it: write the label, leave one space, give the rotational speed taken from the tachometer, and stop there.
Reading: 6600 rpm
